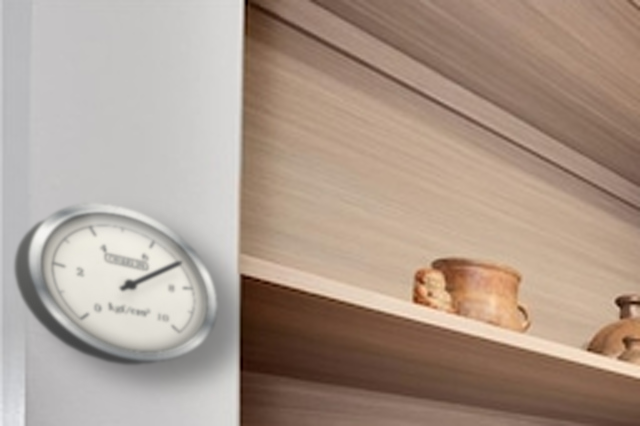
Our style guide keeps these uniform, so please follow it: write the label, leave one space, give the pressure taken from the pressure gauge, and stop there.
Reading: 7 kg/cm²
